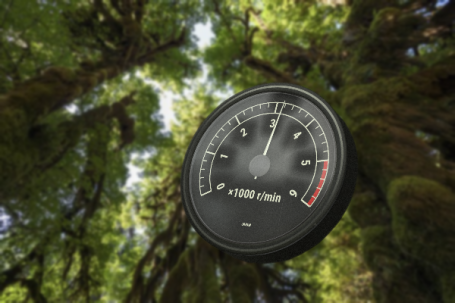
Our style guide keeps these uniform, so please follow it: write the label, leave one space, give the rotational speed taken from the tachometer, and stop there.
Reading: 3200 rpm
